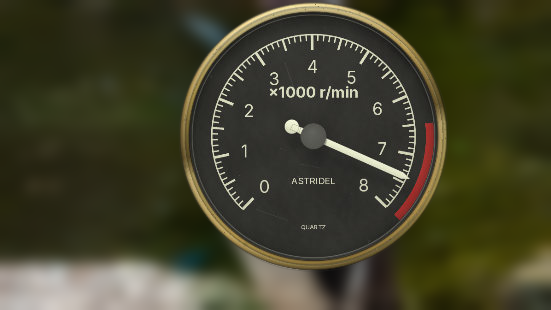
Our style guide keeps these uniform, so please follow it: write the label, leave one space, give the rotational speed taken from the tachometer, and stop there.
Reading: 7400 rpm
